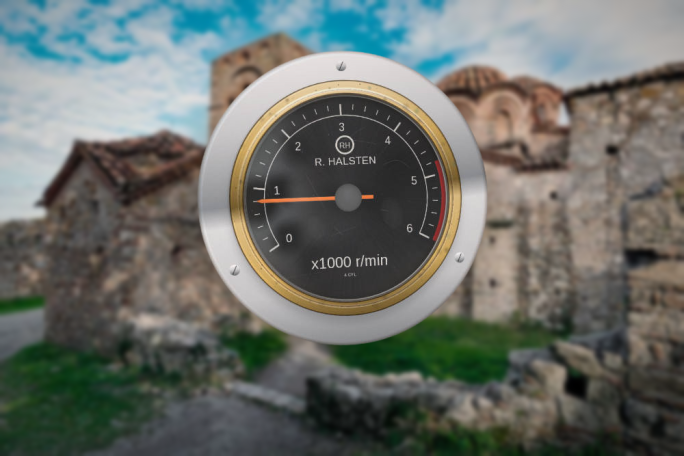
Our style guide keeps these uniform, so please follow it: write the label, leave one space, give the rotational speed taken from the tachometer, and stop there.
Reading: 800 rpm
